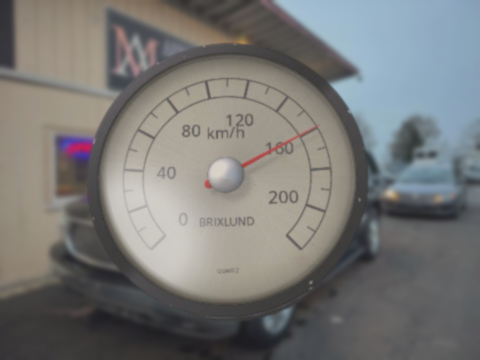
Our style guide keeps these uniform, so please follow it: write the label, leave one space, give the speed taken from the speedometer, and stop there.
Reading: 160 km/h
